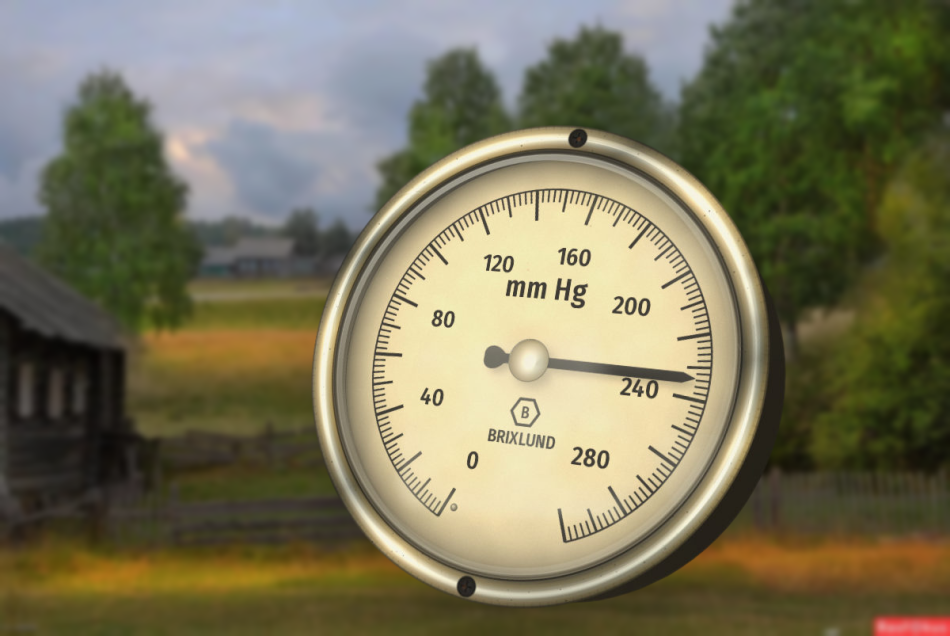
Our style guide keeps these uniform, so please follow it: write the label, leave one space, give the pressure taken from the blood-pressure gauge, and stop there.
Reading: 234 mmHg
